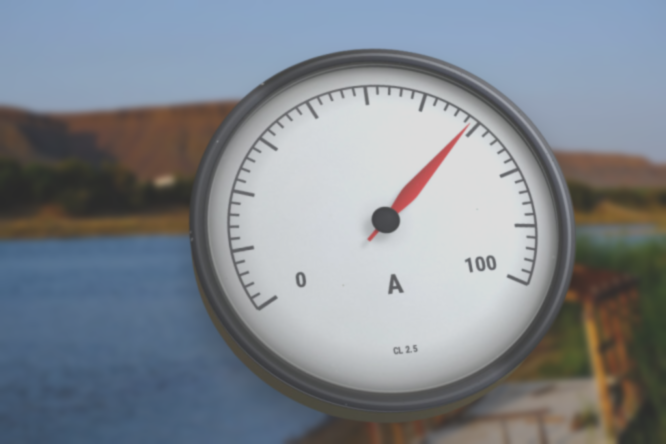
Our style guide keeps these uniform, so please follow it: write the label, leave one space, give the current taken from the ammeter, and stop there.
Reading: 69 A
